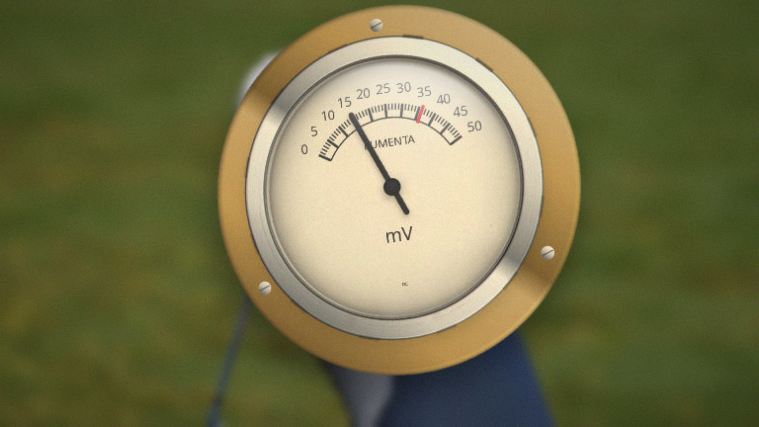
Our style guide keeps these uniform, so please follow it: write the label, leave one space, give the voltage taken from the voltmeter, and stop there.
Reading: 15 mV
